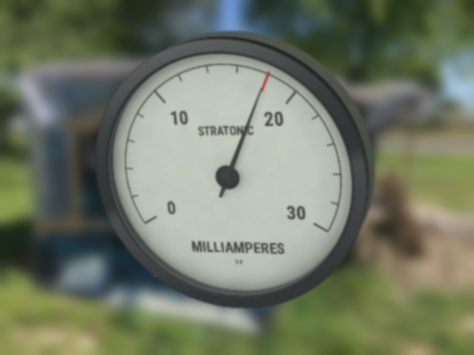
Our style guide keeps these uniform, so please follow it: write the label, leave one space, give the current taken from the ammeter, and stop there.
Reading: 18 mA
